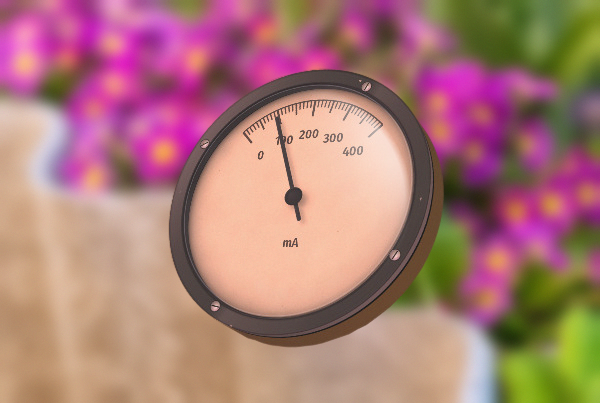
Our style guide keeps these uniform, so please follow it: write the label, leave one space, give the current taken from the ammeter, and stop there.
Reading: 100 mA
